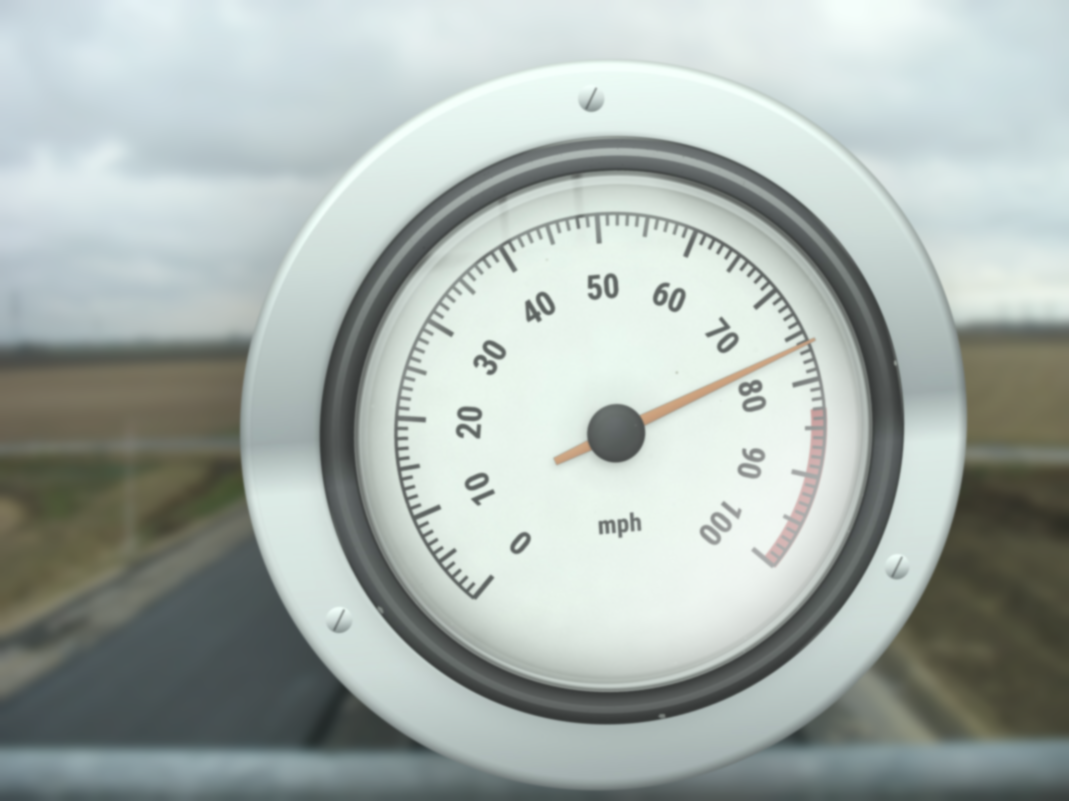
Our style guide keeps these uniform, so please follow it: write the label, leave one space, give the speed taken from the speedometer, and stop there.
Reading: 76 mph
